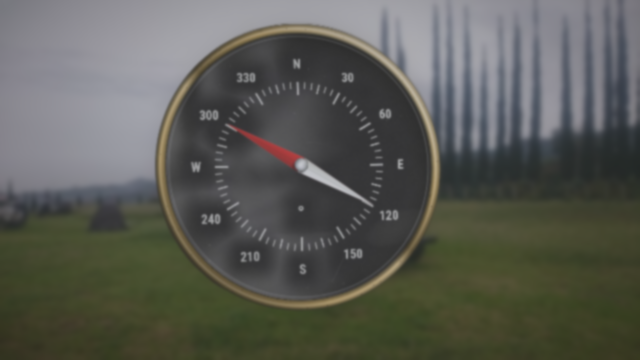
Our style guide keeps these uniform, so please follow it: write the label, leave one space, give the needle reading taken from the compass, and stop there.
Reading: 300 °
